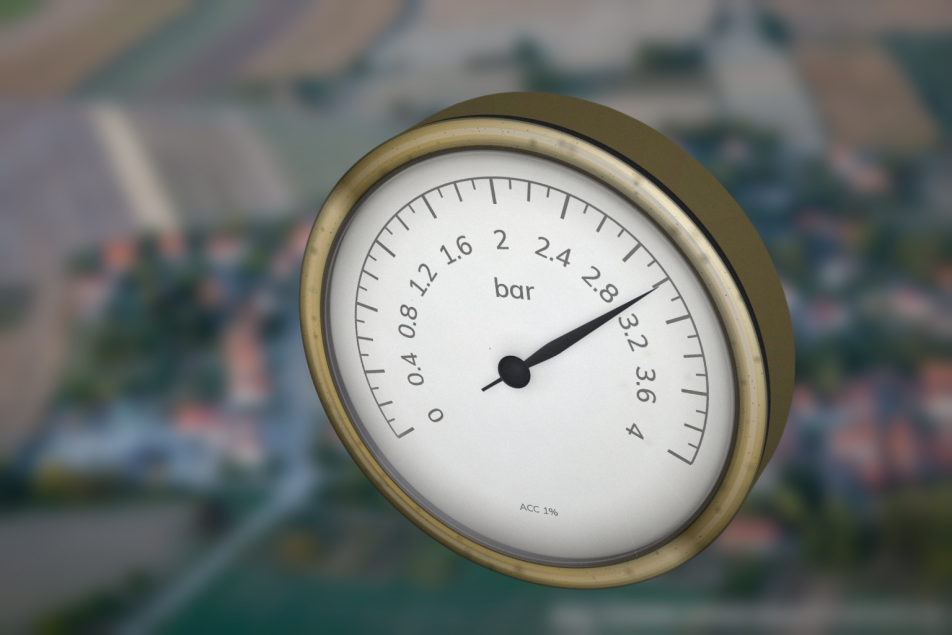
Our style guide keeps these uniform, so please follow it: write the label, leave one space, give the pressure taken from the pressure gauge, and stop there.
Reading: 3 bar
